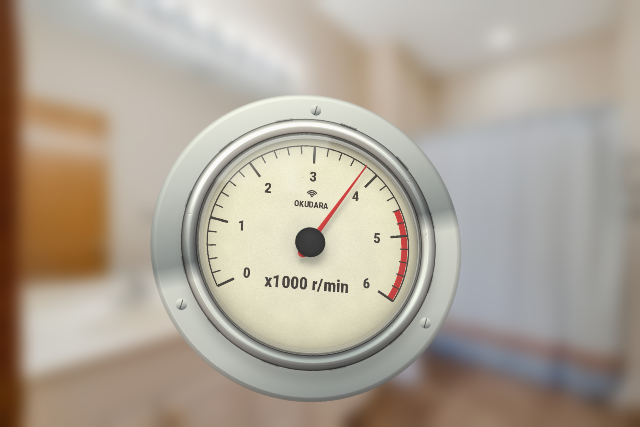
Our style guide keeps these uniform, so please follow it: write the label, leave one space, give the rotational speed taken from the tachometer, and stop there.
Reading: 3800 rpm
